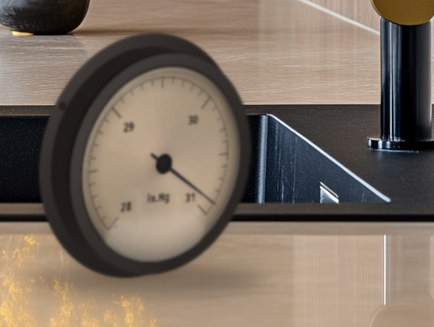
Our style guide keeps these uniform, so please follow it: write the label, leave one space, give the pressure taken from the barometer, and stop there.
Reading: 30.9 inHg
